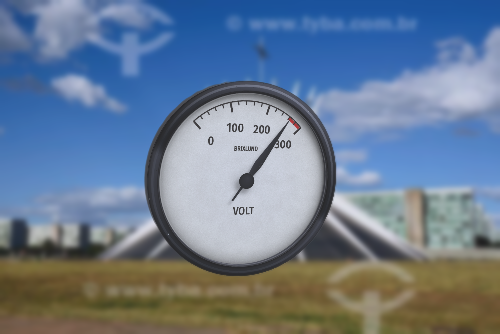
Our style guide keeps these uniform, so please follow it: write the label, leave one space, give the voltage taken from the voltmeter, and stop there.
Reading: 260 V
